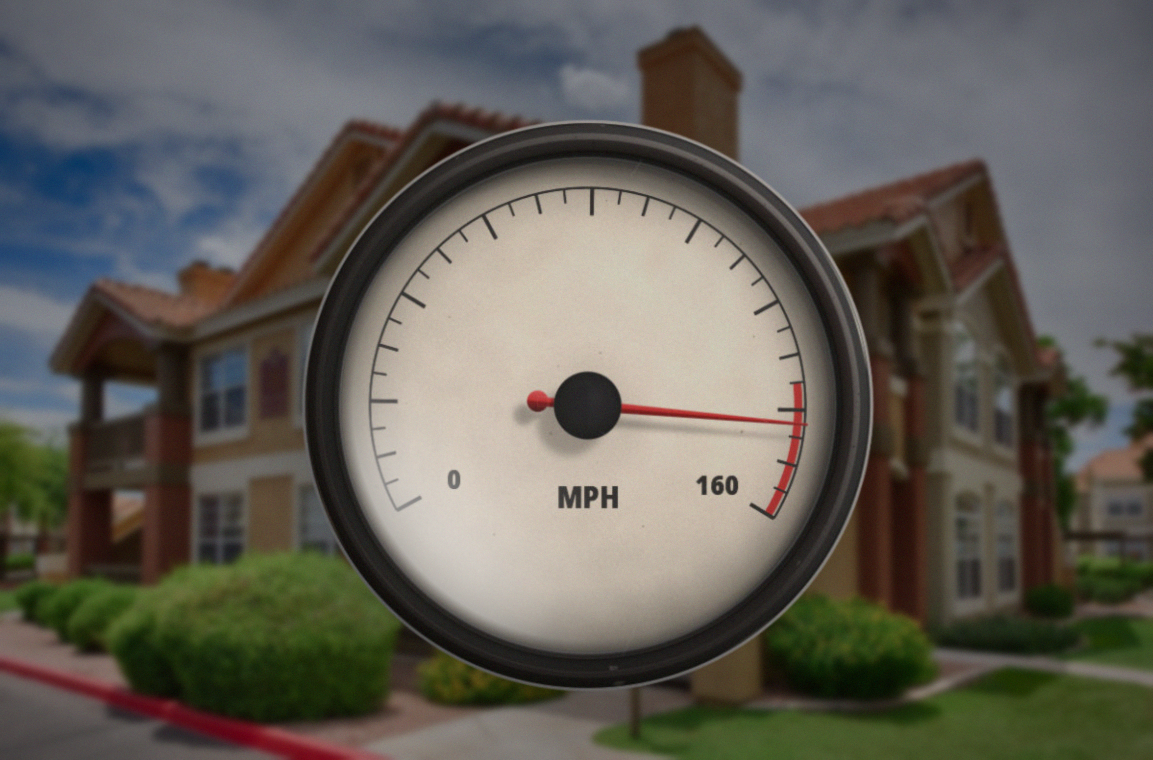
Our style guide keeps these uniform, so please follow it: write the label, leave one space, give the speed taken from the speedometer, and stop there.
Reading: 142.5 mph
